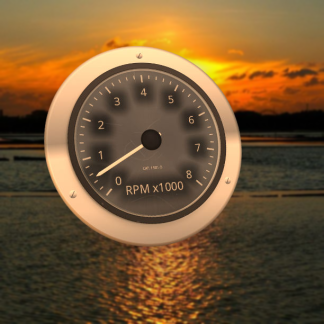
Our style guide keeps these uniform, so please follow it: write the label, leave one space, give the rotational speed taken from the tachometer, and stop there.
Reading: 500 rpm
